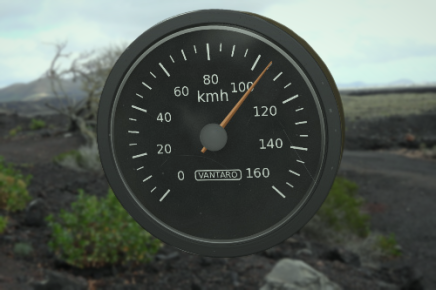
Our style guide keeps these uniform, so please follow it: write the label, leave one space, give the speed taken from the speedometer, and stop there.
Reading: 105 km/h
